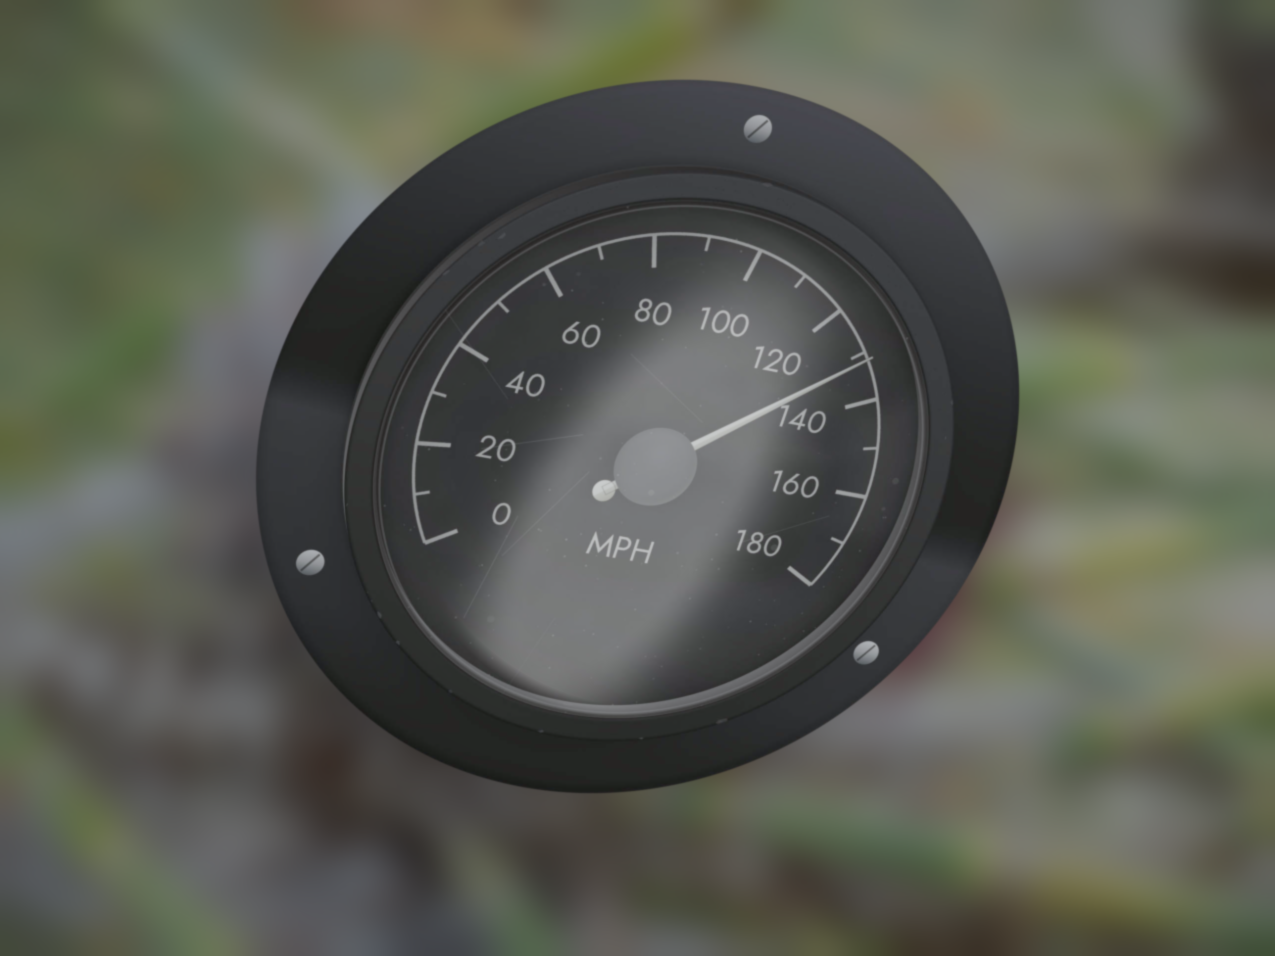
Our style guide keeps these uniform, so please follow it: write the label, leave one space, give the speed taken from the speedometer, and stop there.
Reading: 130 mph
